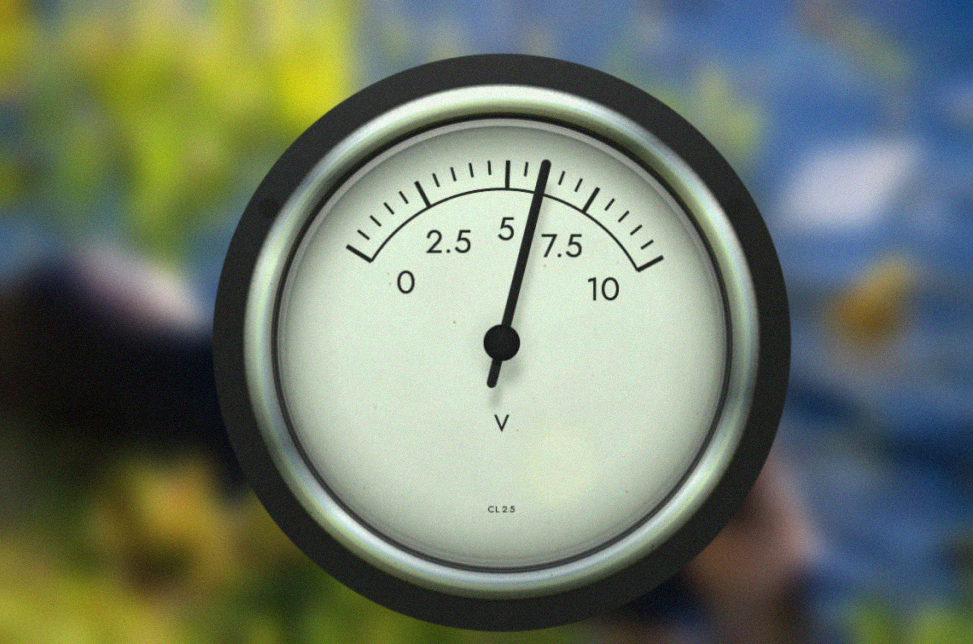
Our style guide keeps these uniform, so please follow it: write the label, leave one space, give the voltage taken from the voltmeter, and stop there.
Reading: 6 V
